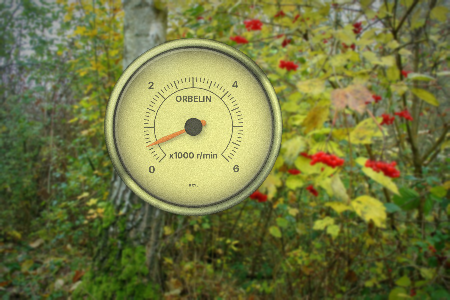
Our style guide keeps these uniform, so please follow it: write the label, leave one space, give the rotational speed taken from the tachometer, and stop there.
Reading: 500 rpm
